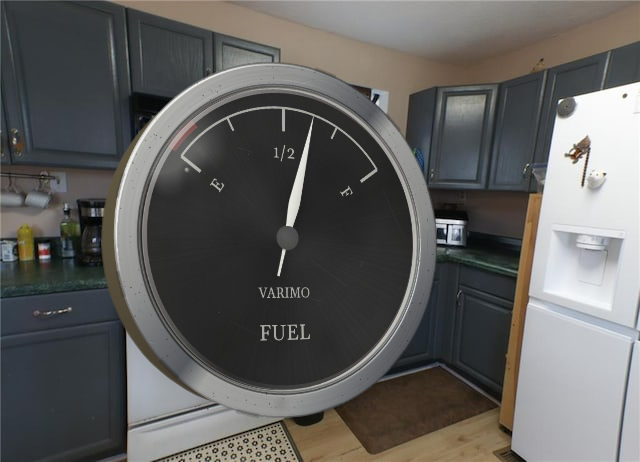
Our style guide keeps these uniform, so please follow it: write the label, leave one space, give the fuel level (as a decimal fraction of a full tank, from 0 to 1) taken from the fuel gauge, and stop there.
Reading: 0.625
